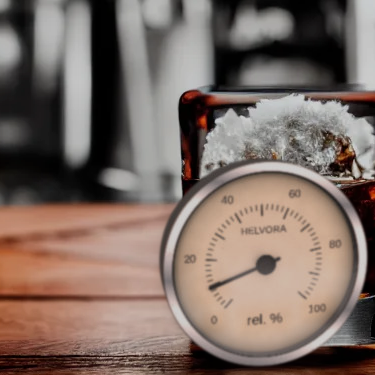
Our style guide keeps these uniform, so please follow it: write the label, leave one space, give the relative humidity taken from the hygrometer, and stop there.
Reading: 10 %
